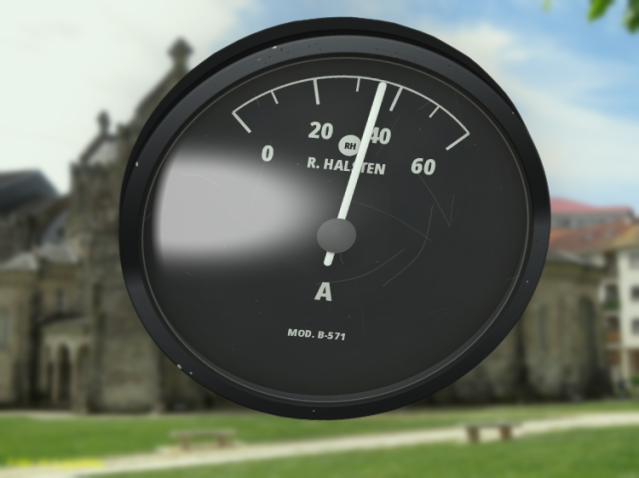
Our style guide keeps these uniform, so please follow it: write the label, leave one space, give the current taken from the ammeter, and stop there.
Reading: 35 A
